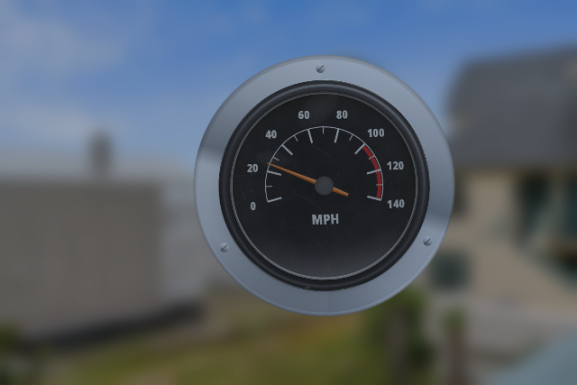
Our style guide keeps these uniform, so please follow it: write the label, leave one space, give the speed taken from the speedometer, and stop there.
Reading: 25 mph
